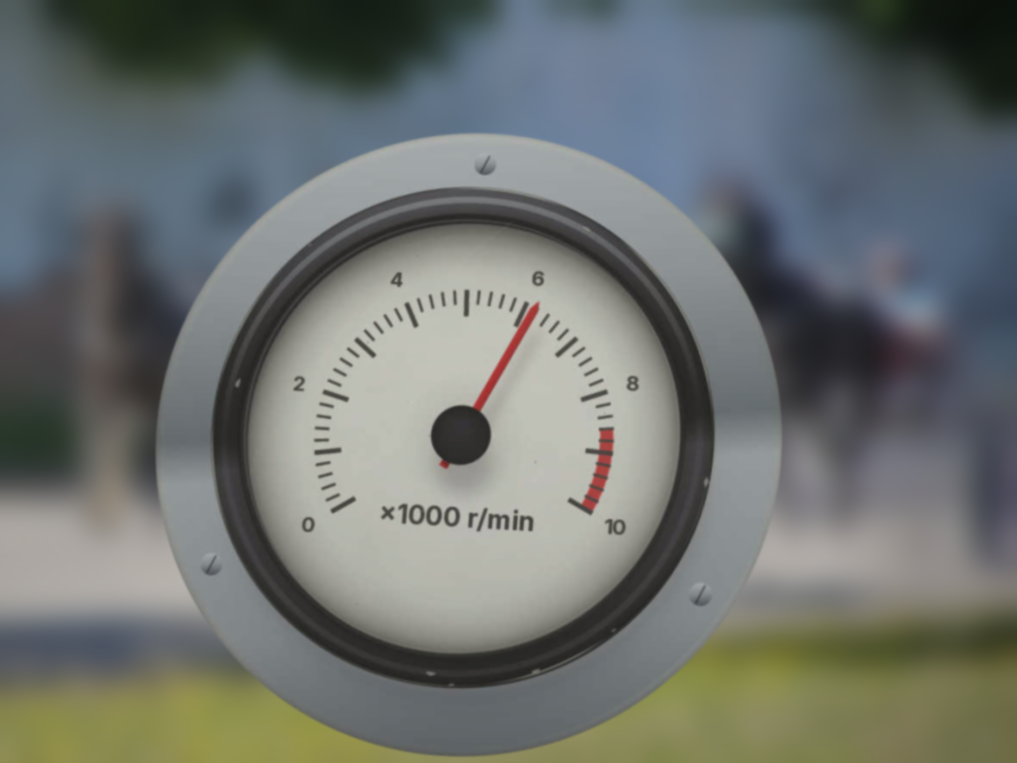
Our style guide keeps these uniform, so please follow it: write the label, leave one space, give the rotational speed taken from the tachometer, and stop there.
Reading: 6200 rpm
